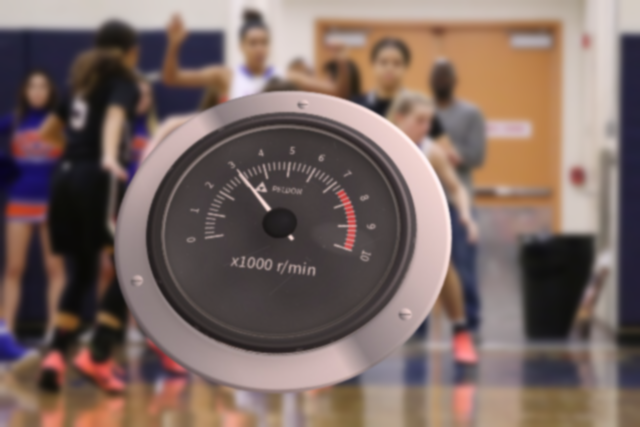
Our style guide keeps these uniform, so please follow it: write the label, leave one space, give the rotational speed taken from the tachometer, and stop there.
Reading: 3000 rpm
